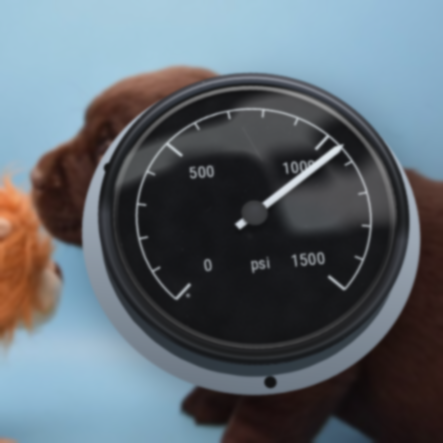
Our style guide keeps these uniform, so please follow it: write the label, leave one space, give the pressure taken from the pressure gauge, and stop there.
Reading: 1050 psi
